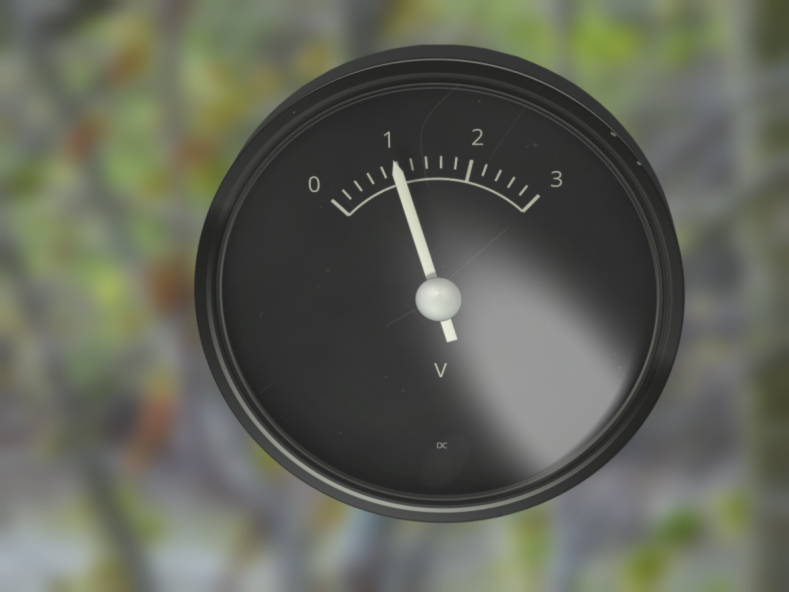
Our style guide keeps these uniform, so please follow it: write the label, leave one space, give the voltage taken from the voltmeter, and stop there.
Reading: 1 V
